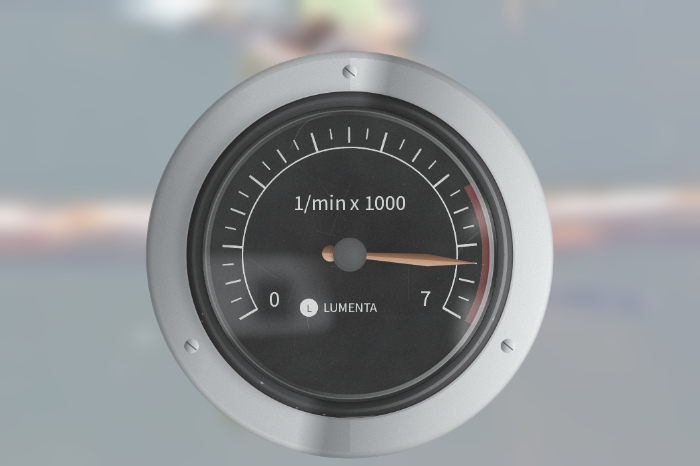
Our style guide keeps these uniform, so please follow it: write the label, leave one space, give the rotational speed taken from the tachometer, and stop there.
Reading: 6250 rpm
